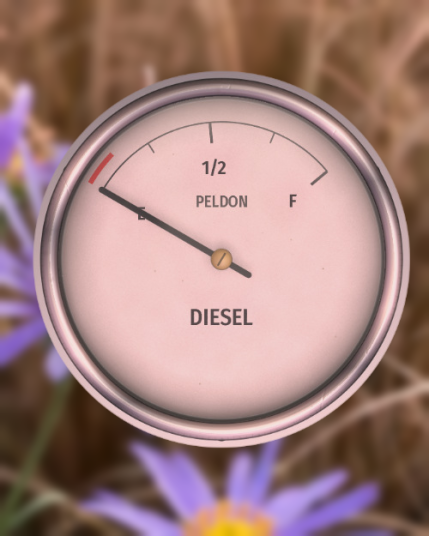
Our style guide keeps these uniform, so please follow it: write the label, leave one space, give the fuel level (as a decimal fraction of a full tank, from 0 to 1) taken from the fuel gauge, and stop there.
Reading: 0
